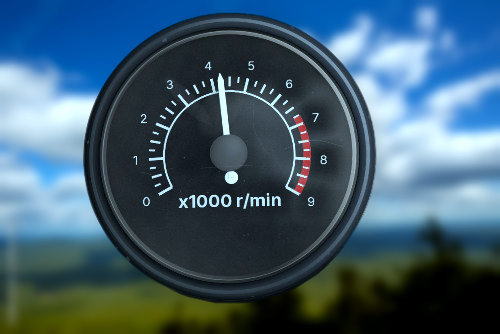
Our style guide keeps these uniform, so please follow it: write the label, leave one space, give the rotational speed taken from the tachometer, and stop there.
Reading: 4250 rpm
